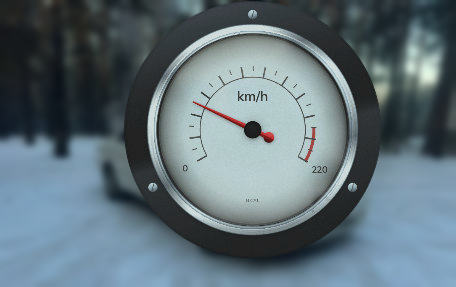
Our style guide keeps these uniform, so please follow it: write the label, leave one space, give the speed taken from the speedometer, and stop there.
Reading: 50 km/h
